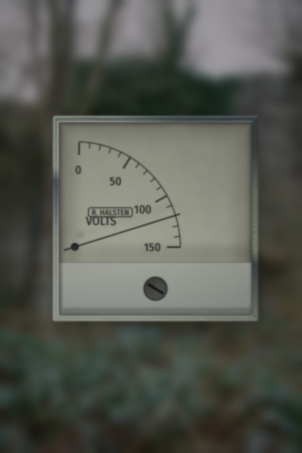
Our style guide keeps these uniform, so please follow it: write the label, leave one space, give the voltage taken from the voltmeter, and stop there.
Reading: 120 V
